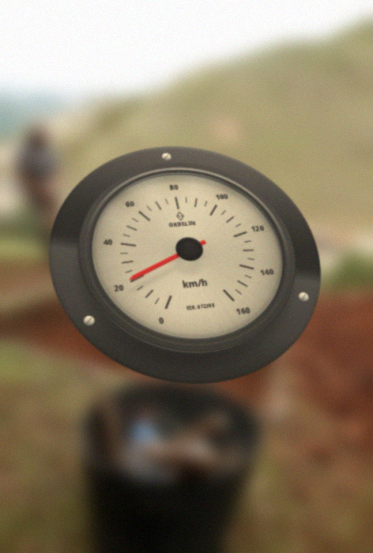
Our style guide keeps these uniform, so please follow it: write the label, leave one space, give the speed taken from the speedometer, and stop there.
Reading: 20 km/h
